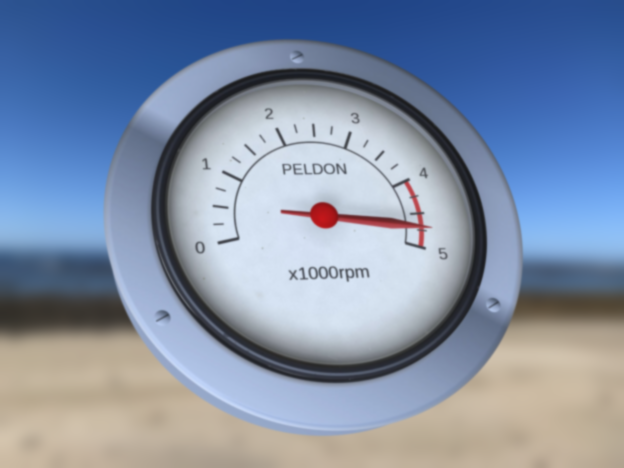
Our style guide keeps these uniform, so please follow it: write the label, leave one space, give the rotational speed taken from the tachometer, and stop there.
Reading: 4750 rpm
